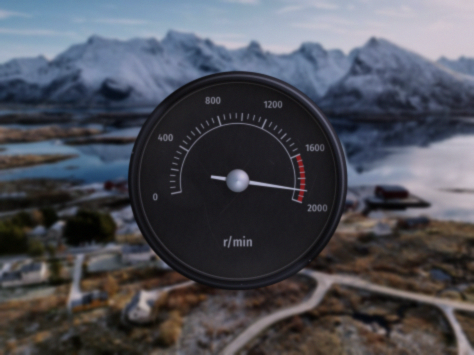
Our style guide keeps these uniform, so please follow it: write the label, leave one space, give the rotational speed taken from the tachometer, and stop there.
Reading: 1900 rpm
